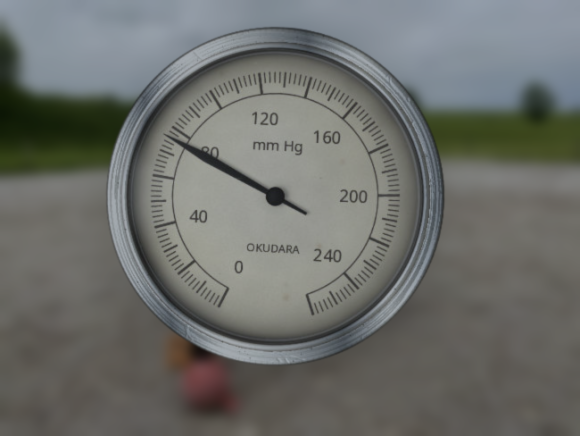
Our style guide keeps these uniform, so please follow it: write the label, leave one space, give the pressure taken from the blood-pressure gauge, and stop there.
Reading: 76 mmHg
